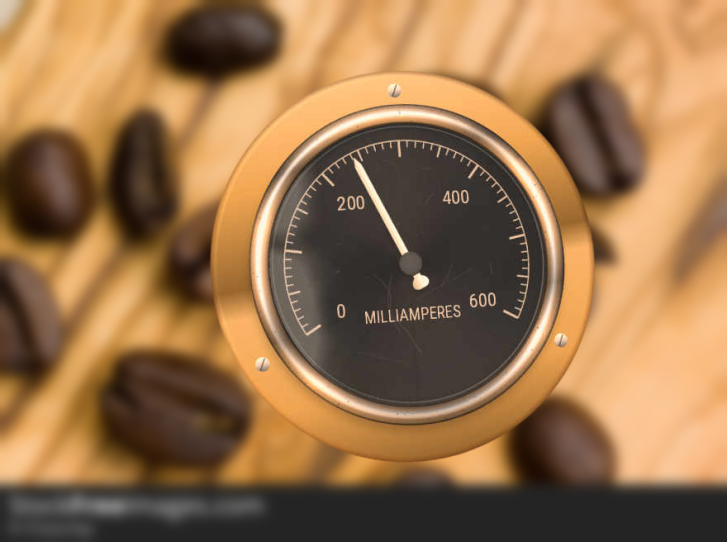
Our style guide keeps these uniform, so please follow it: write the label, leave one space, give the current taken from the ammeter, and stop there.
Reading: 240 mA
